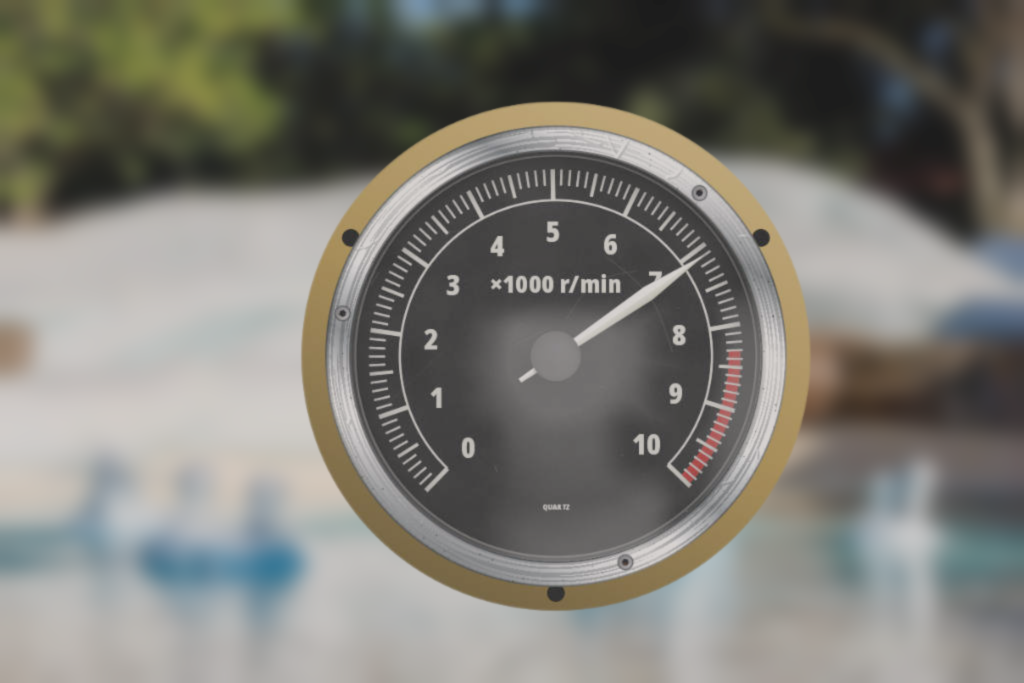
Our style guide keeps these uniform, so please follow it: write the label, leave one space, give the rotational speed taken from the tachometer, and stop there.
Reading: 7100 rpm
